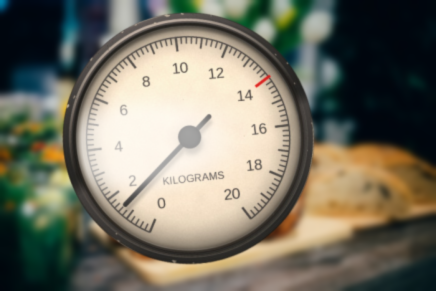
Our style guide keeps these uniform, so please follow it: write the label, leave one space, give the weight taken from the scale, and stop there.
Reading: 1.4 kg
